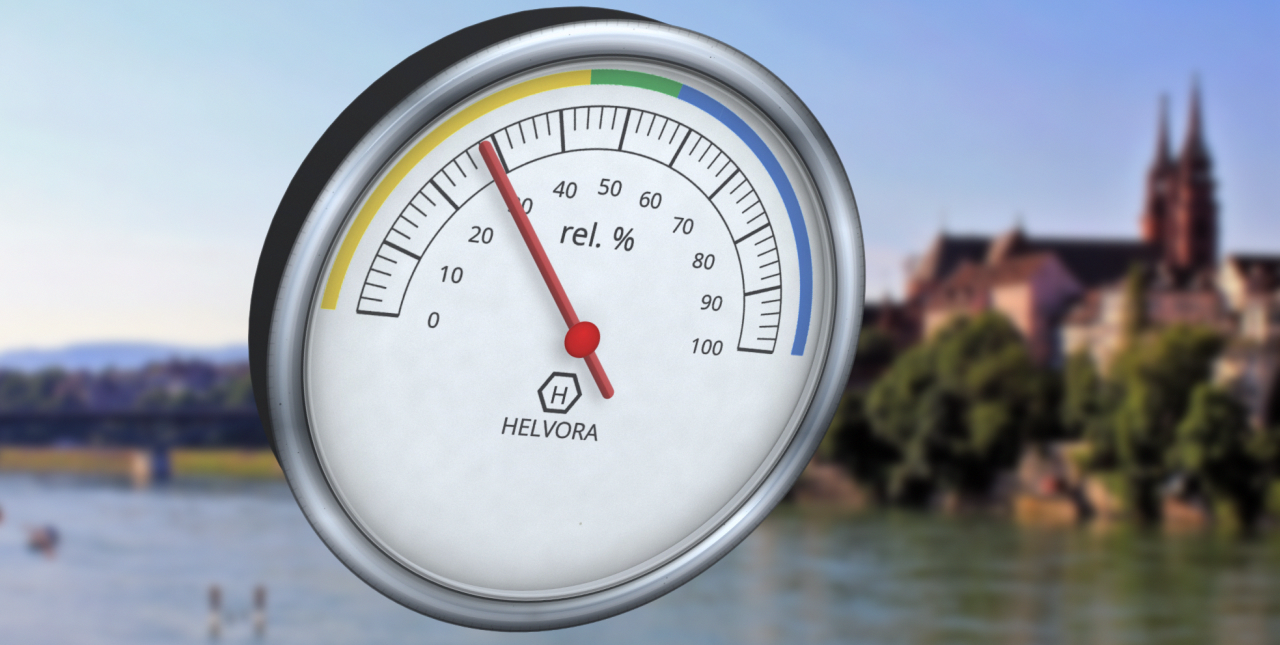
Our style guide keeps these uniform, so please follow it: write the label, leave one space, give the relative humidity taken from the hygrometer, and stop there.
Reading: 28 %
